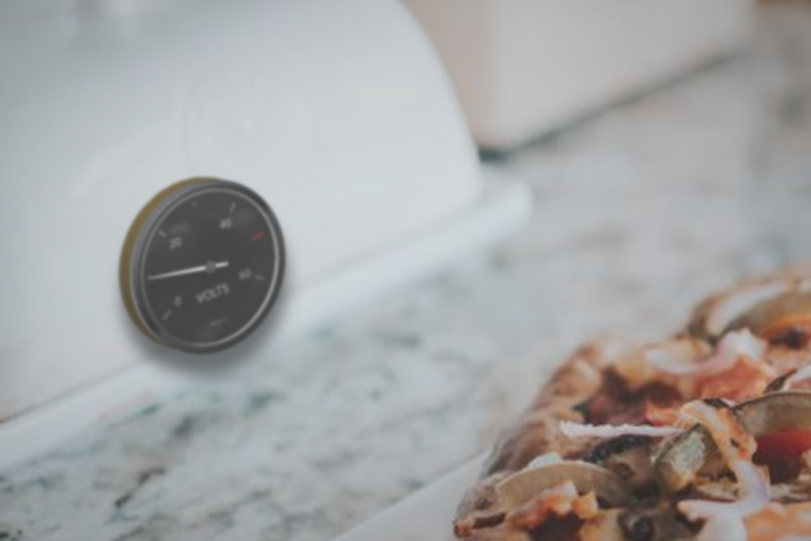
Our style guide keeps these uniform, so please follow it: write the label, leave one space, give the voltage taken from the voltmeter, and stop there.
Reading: 10 V
